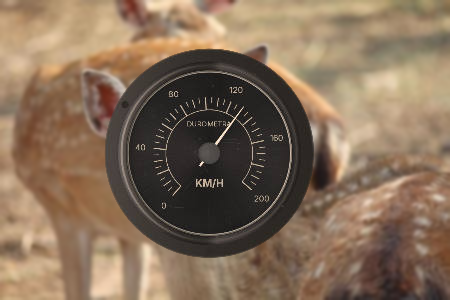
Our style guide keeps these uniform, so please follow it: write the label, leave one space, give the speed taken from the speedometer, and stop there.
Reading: 130 km/h
